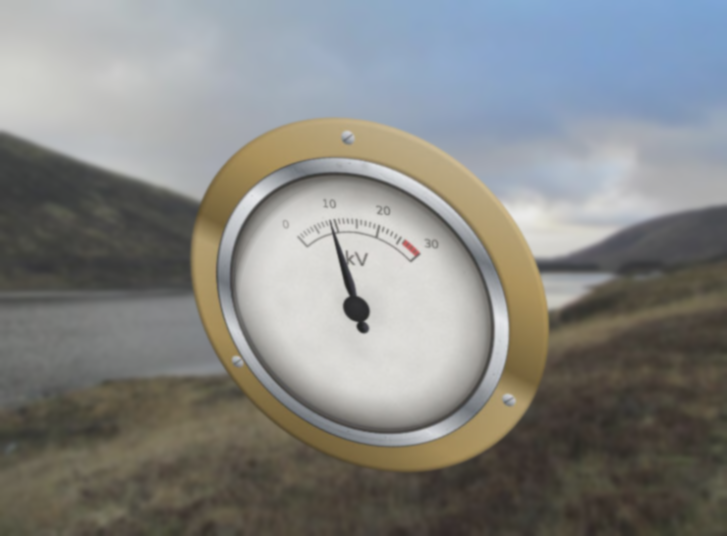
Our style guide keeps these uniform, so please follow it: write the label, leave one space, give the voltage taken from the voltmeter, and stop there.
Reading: 10 kV
